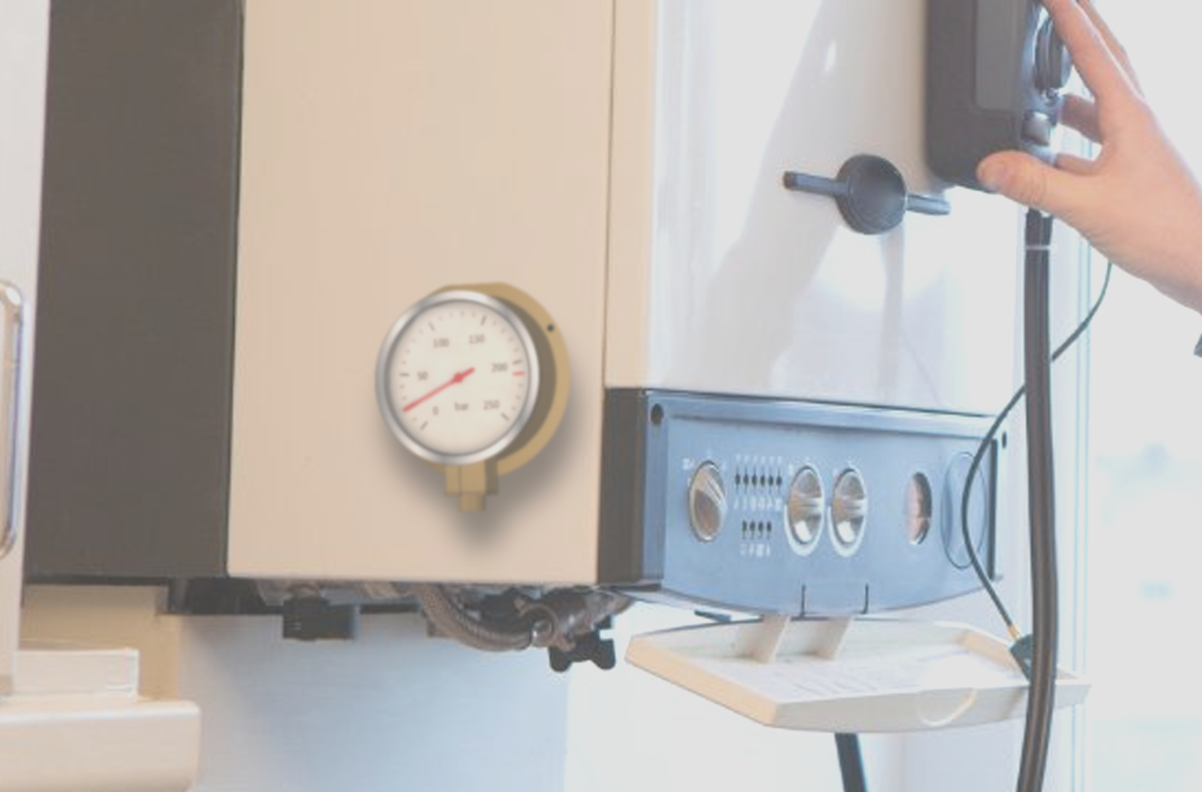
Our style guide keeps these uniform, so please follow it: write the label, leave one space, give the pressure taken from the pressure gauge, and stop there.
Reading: 20 bar
